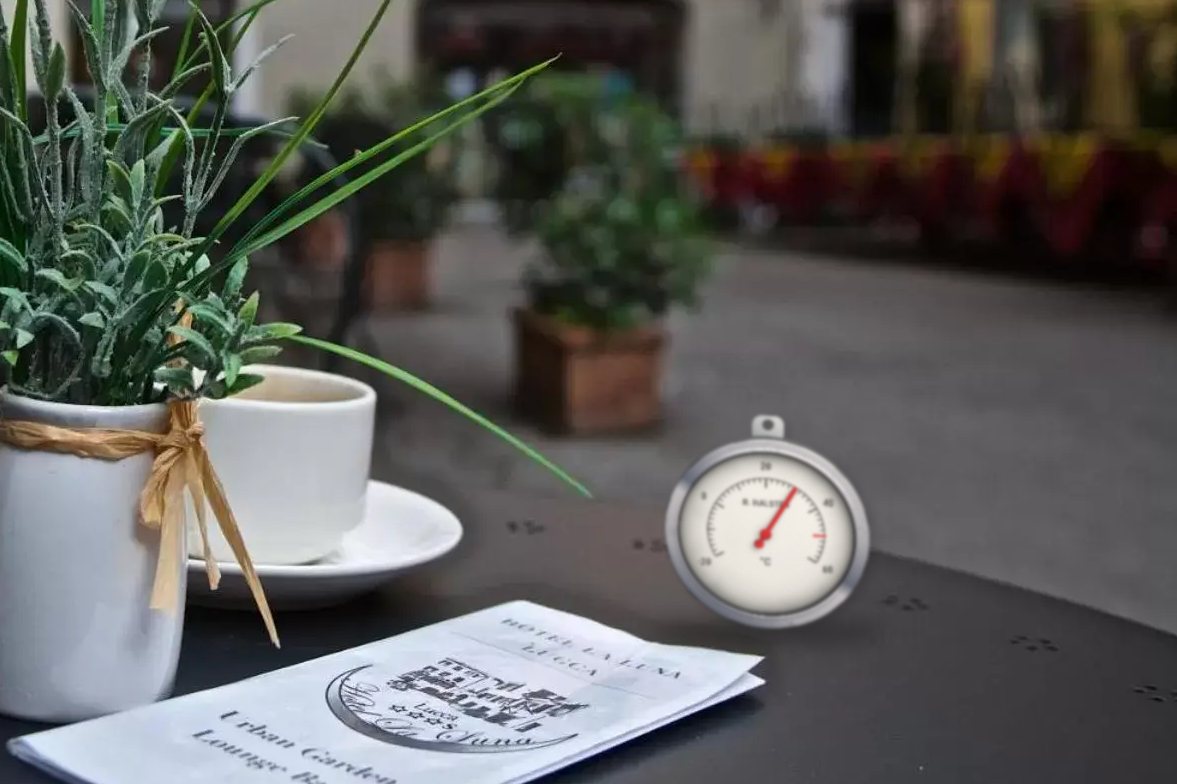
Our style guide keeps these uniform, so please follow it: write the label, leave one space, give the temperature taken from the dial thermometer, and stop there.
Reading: 30 °C
